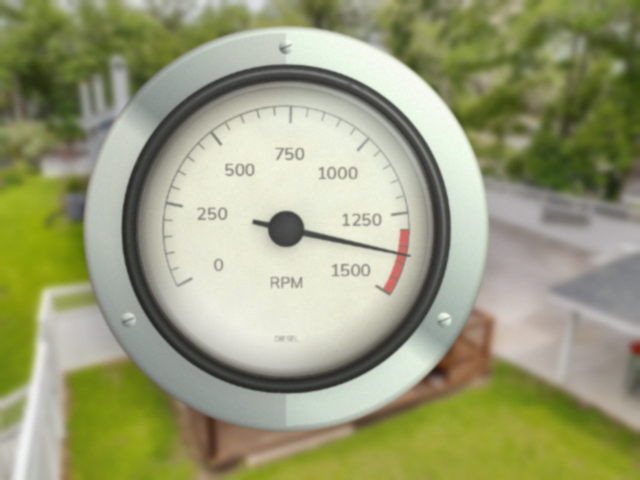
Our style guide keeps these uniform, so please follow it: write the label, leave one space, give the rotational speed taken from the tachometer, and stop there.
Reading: 1375 rpm
